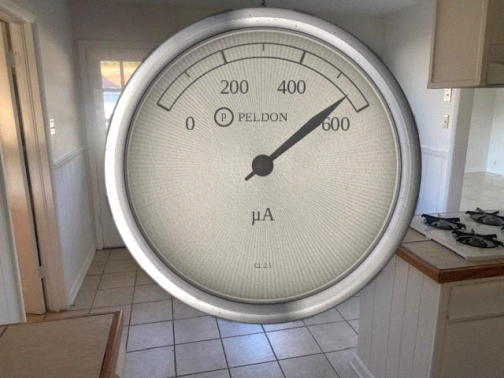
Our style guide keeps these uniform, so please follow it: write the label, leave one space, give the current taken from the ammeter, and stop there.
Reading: 550 µA
